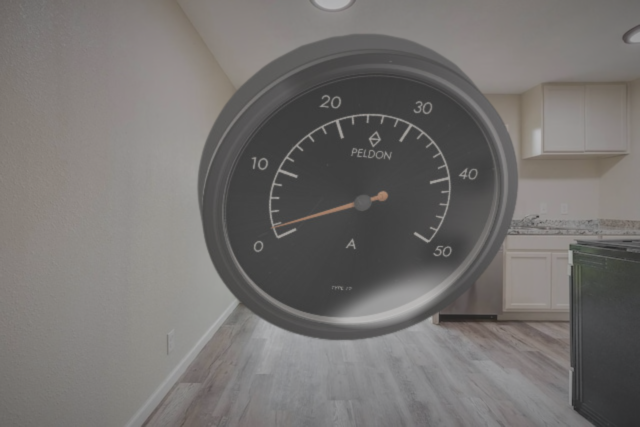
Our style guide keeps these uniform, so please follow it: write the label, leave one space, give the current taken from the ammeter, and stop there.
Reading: 2 A
